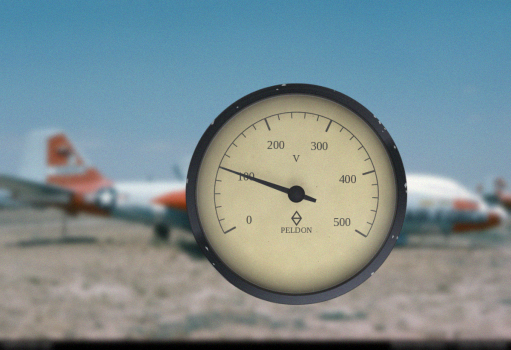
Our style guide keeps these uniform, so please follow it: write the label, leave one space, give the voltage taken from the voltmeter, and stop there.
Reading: 100 V
